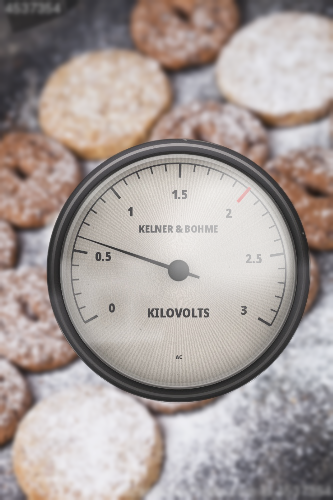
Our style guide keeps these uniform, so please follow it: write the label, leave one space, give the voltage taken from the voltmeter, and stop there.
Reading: 0.6 kV
